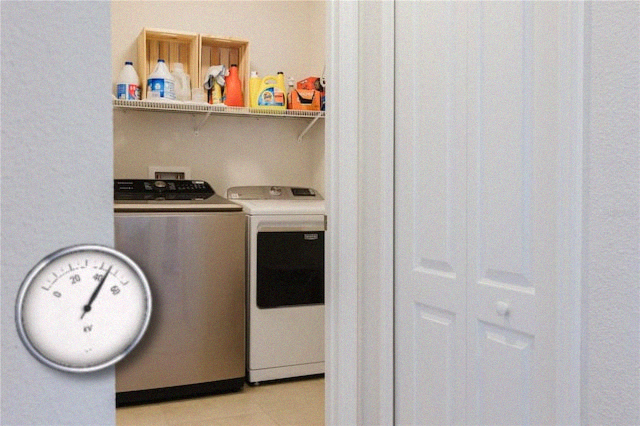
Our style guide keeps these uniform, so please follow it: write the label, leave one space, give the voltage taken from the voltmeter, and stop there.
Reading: 45 kV
